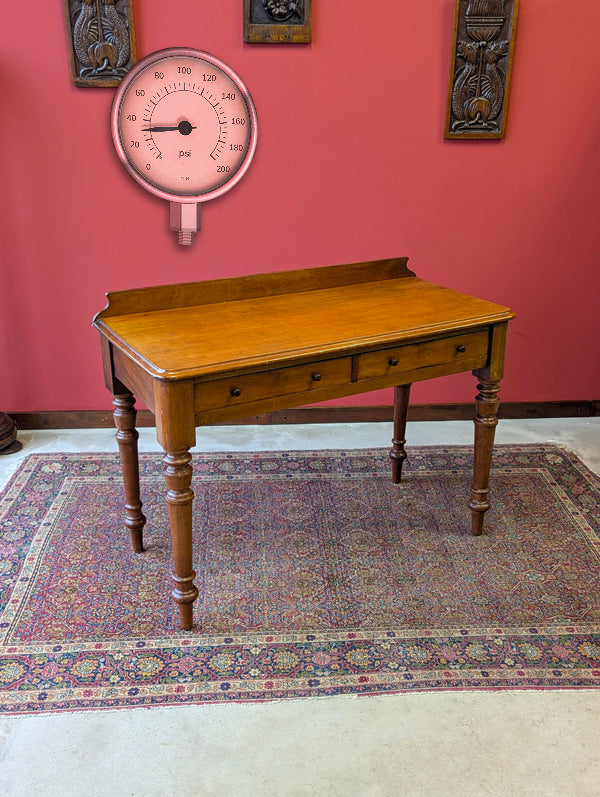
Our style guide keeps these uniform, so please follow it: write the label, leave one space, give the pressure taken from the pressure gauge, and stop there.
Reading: 30 psi
